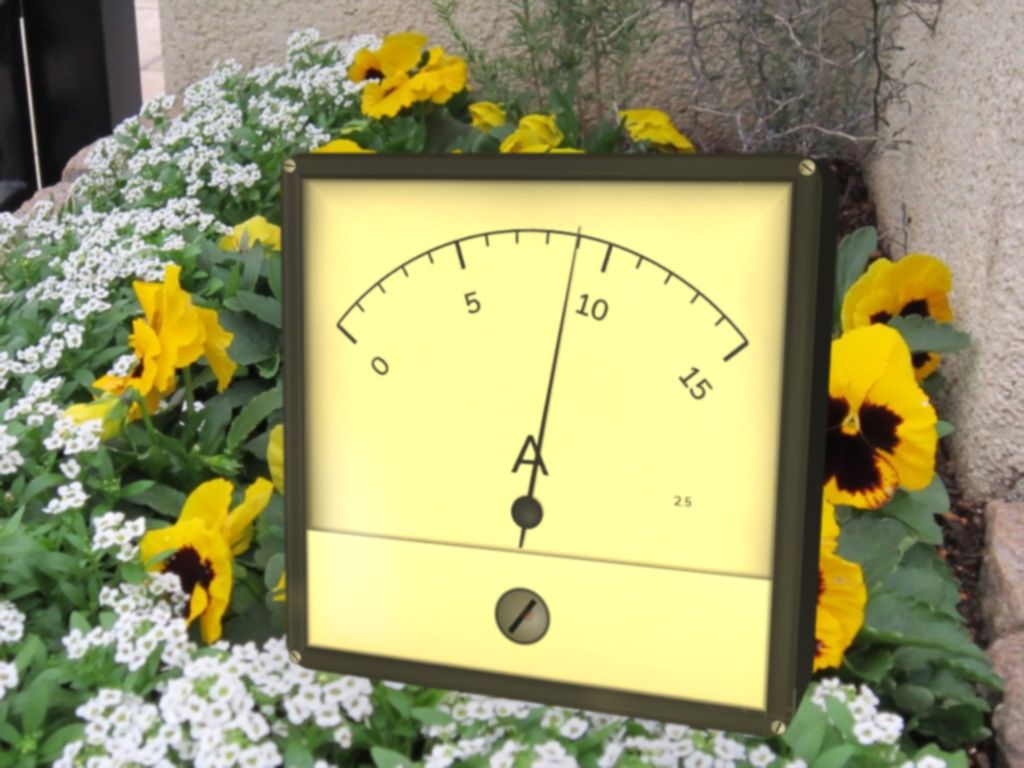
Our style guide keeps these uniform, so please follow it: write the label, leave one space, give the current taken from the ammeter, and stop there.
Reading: 9 A
